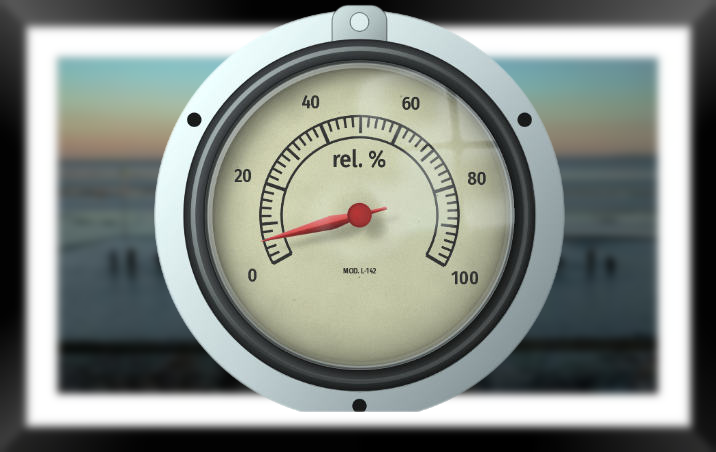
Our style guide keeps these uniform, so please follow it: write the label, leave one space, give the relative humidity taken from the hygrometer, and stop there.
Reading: 6 %
